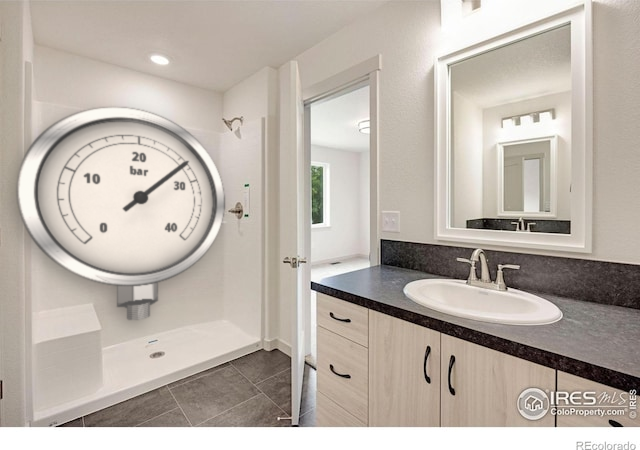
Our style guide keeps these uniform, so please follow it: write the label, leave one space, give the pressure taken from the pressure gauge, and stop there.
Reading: 27 bar
